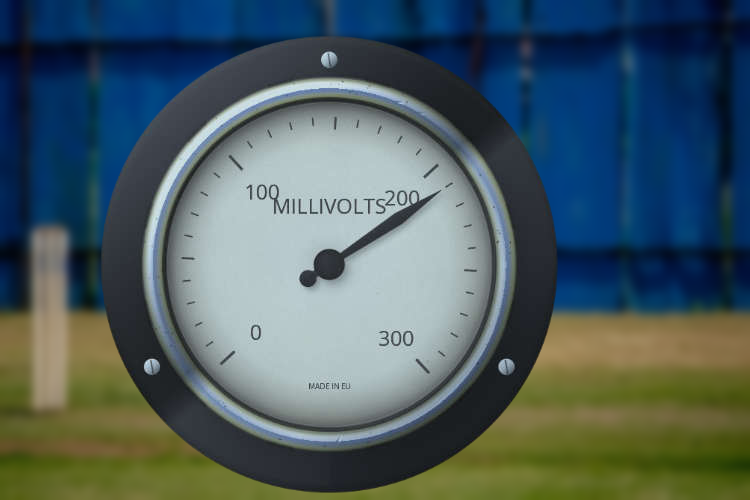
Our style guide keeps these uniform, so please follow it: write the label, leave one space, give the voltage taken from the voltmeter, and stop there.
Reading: 210 mV
